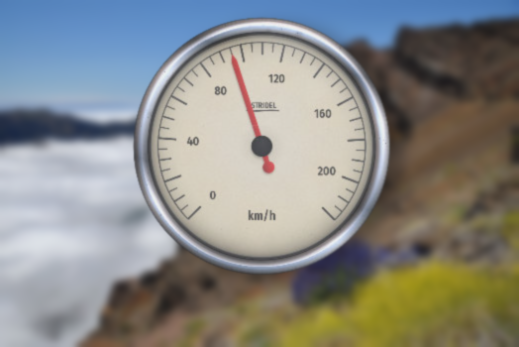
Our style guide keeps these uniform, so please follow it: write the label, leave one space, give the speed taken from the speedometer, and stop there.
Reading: 95 km/h
